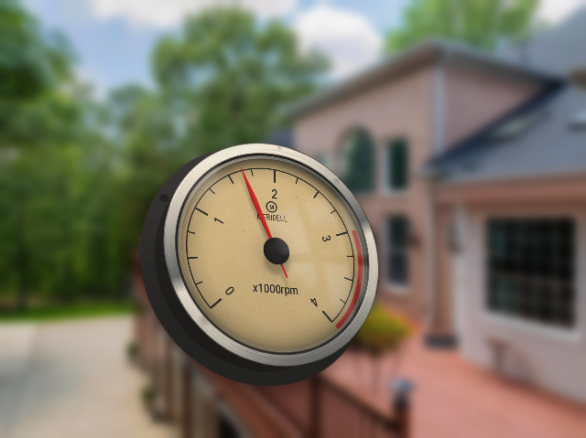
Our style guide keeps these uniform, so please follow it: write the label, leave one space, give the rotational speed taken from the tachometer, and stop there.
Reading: 1625 rpm
